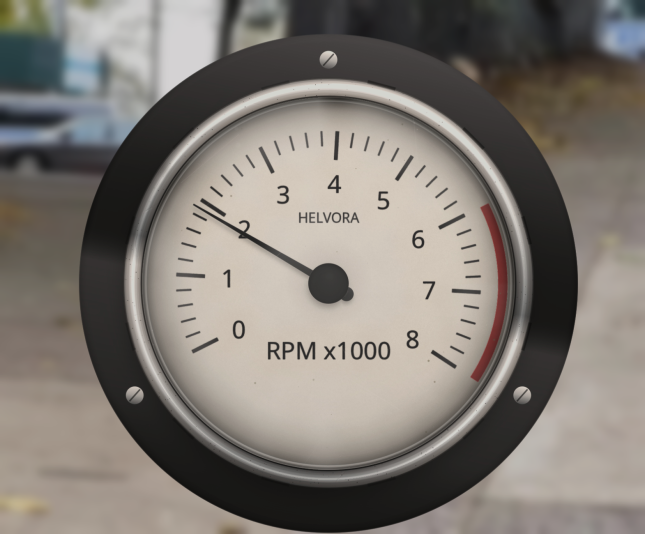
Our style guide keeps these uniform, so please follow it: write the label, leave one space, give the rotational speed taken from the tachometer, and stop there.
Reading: 1900 rpm
